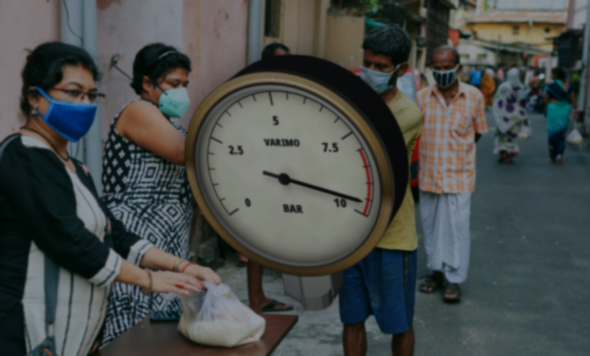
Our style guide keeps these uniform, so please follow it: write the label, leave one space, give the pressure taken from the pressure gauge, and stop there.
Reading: 9.5 bar
